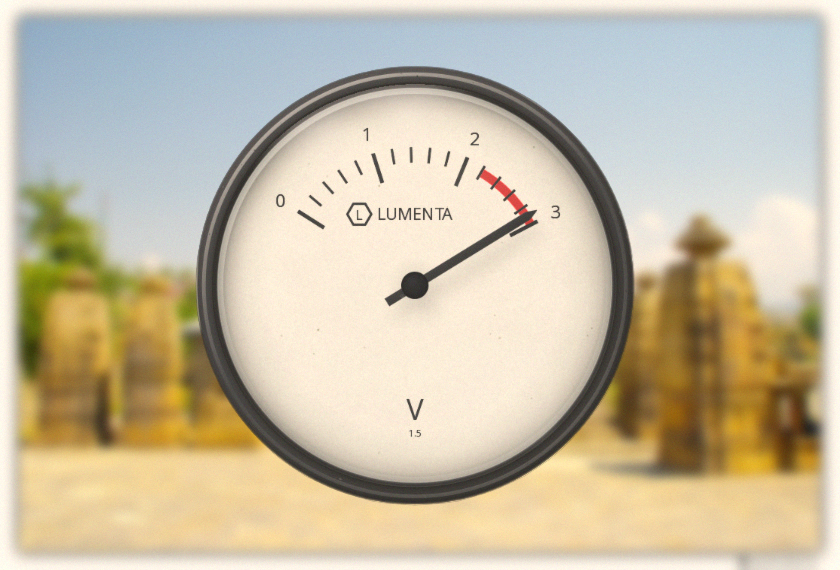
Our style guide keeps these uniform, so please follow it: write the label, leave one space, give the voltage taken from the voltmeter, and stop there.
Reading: 2.9 V
